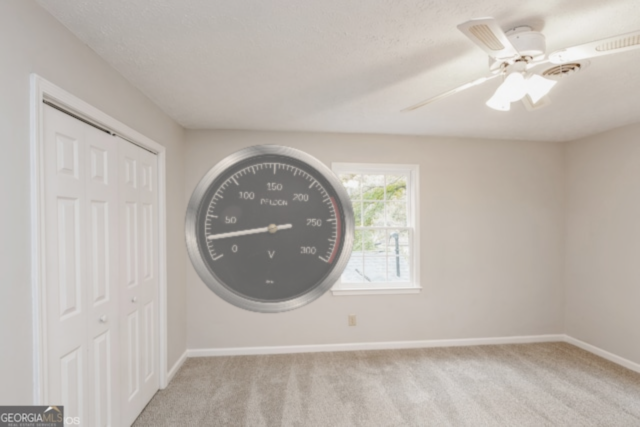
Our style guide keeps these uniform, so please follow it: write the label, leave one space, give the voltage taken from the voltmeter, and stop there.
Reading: 25 V
